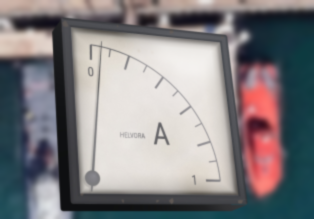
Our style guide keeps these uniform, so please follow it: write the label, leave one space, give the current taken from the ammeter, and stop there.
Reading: 0.05 A
